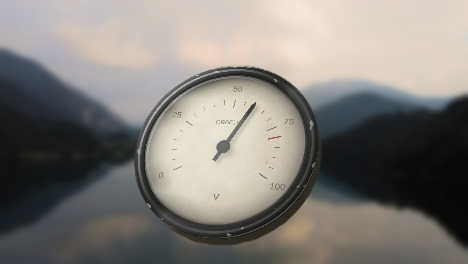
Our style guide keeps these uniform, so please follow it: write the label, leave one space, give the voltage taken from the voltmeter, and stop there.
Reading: 60 V
